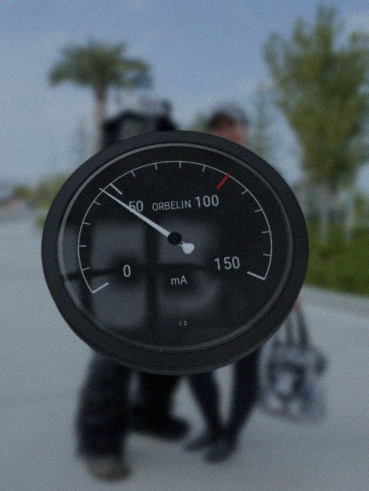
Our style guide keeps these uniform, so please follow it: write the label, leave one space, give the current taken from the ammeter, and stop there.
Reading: 45 mA
